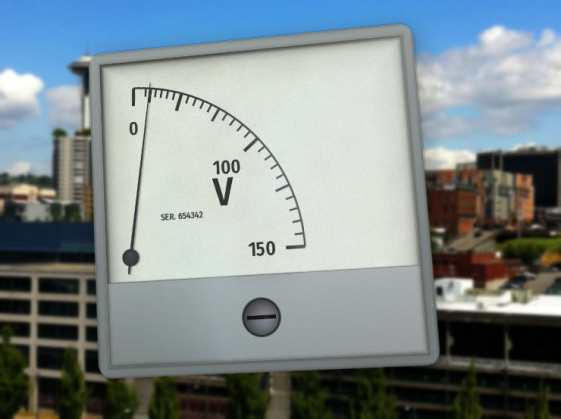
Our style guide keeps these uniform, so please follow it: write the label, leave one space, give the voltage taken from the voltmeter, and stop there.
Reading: 25 V
